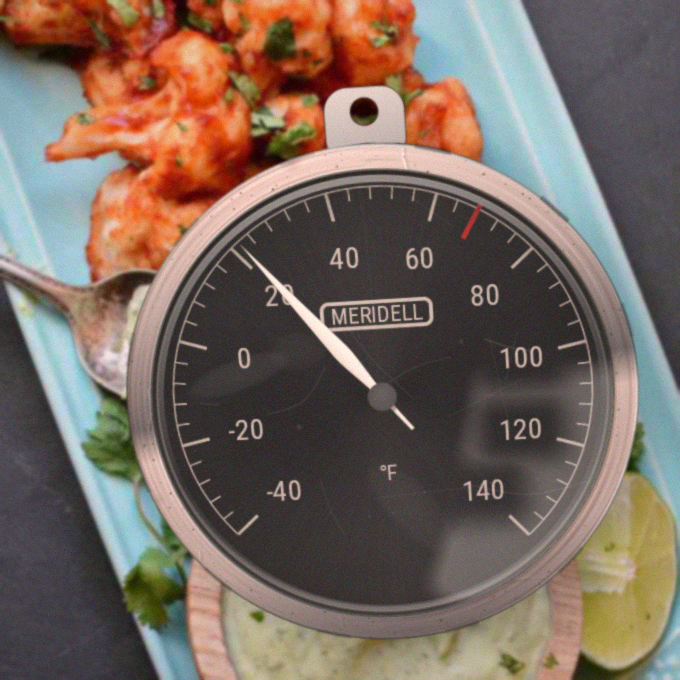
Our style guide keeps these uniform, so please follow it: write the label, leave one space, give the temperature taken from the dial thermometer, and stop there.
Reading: 22 °F
